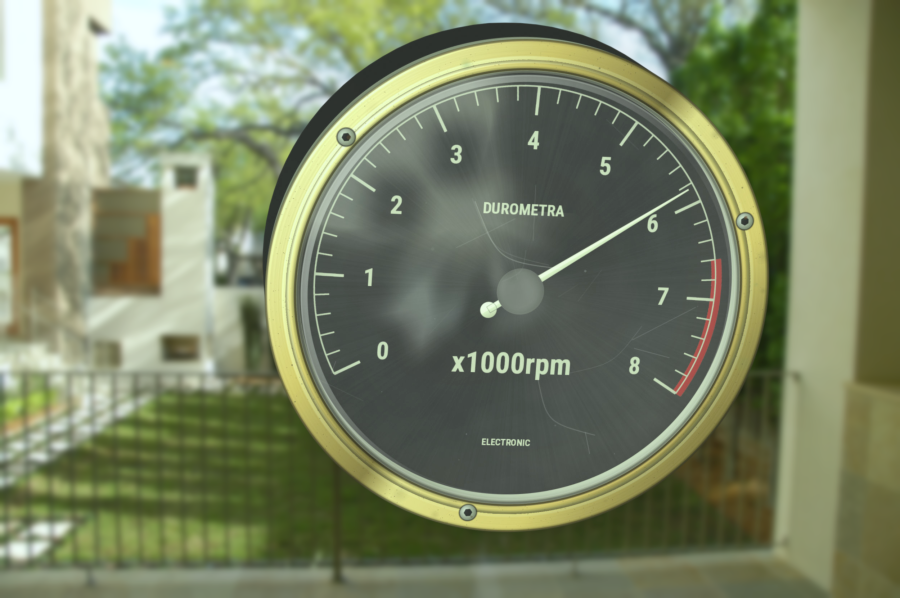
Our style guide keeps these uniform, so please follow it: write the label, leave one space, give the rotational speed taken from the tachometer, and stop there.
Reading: 5800 rpm
